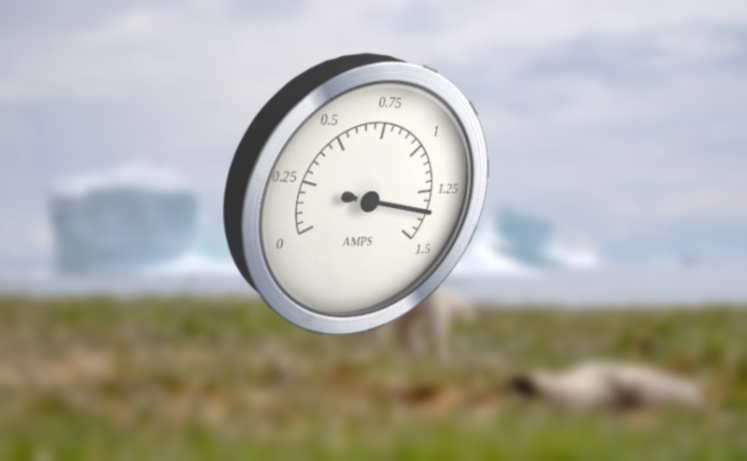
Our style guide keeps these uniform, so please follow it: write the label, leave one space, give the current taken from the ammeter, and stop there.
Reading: 1.35 A
